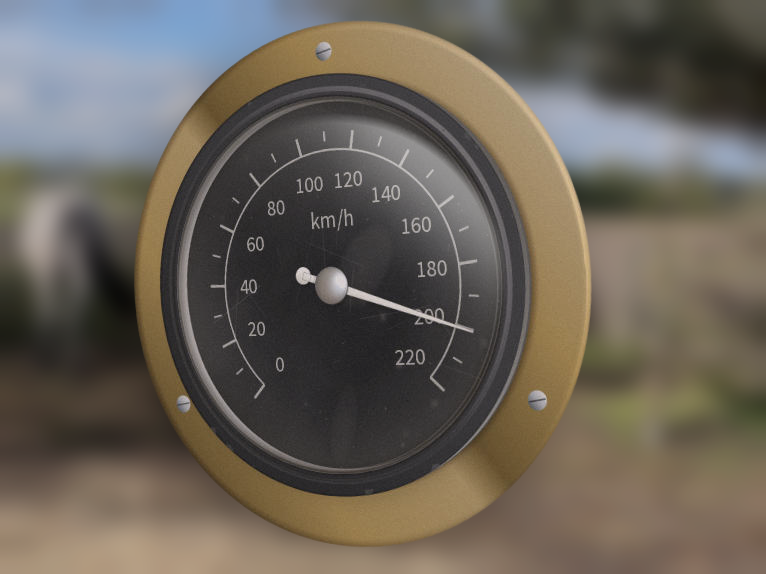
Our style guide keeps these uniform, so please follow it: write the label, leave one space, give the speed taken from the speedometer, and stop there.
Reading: 200 km/h
